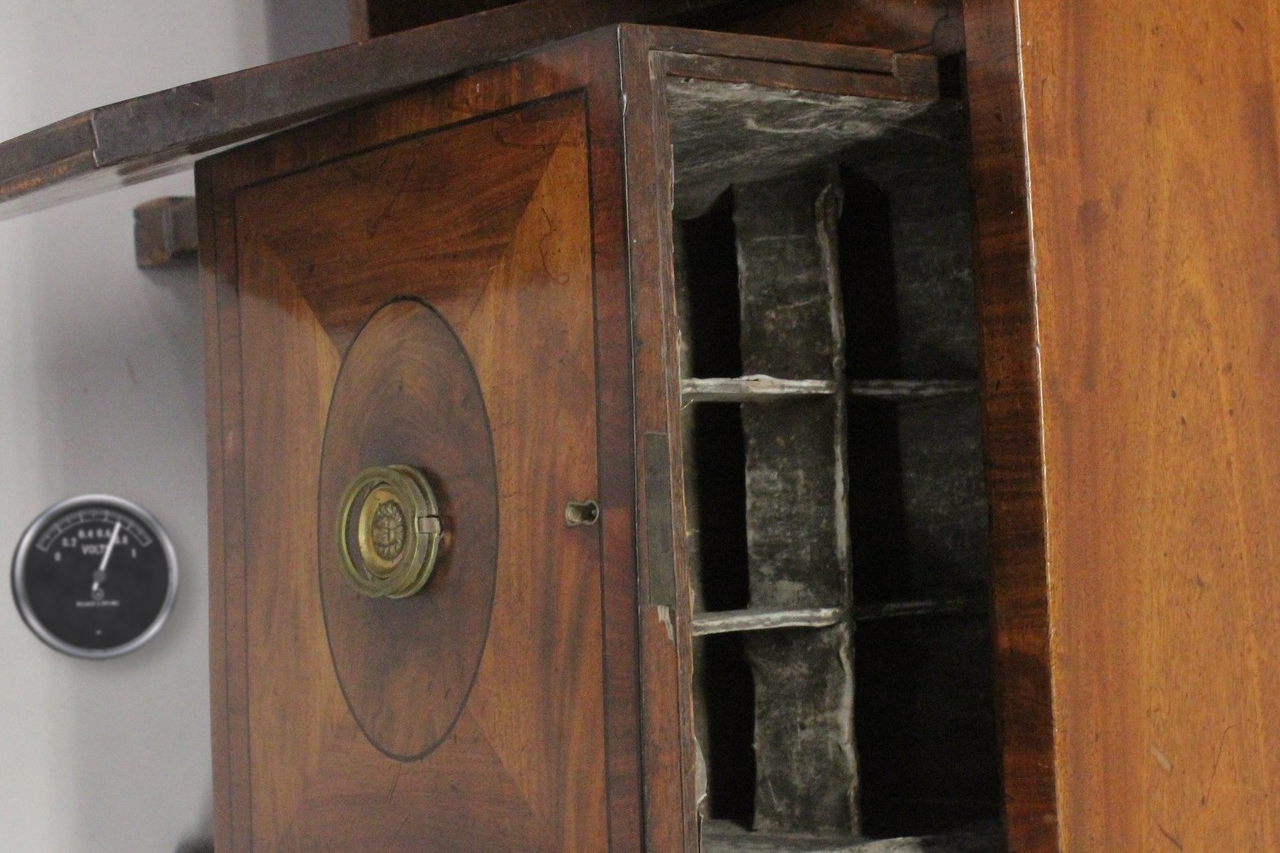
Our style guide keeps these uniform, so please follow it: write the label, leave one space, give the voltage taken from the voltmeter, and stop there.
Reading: 0.7 V
